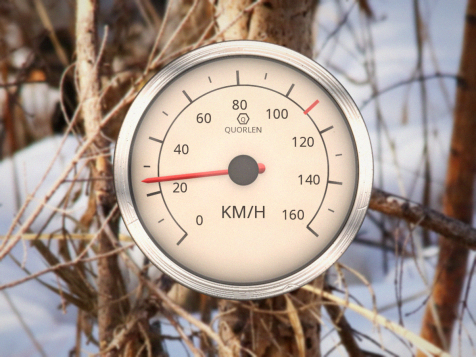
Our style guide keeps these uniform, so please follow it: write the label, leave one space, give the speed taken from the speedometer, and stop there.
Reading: 25 km/h
